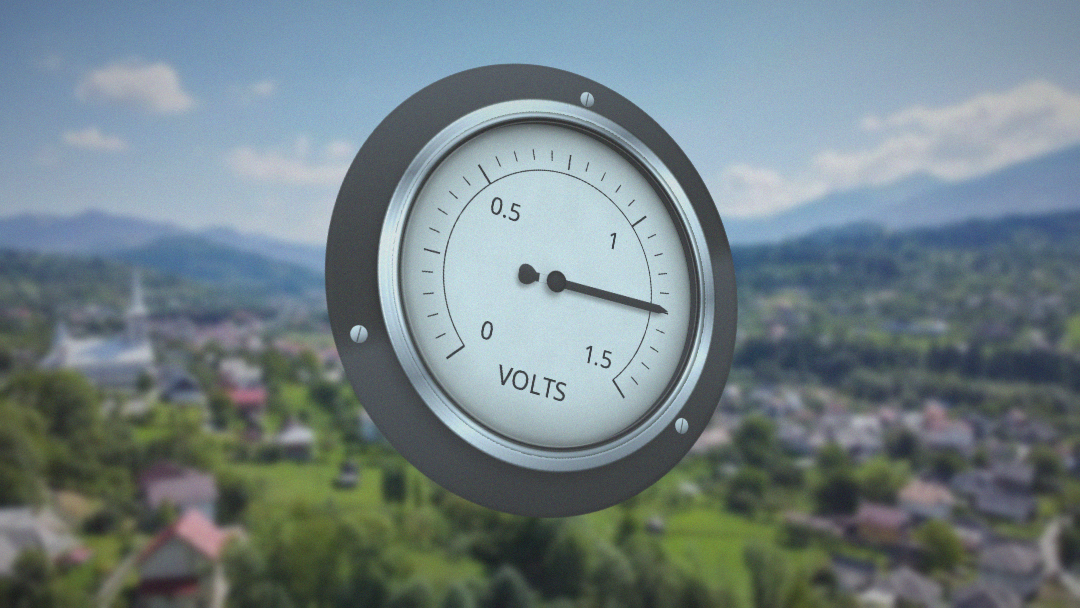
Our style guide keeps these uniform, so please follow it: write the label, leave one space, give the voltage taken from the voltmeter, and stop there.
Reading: 1.25 V
